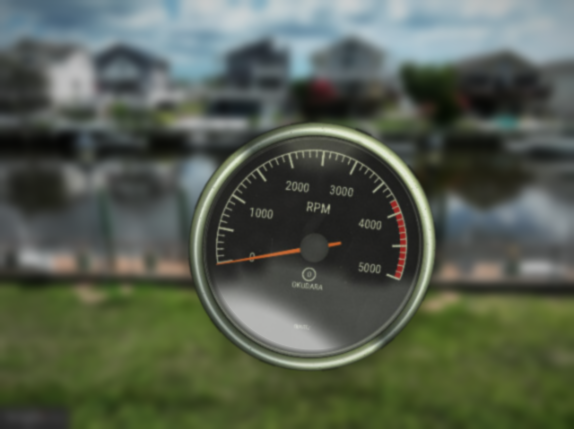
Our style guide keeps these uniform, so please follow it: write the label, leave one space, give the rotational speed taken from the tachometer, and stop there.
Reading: 0 rpm
